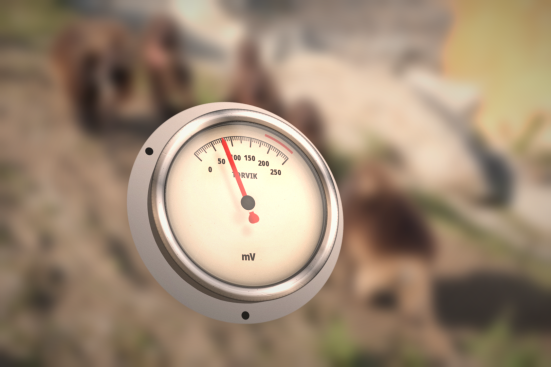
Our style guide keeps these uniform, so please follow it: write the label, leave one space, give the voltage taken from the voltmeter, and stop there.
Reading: 75 mV
